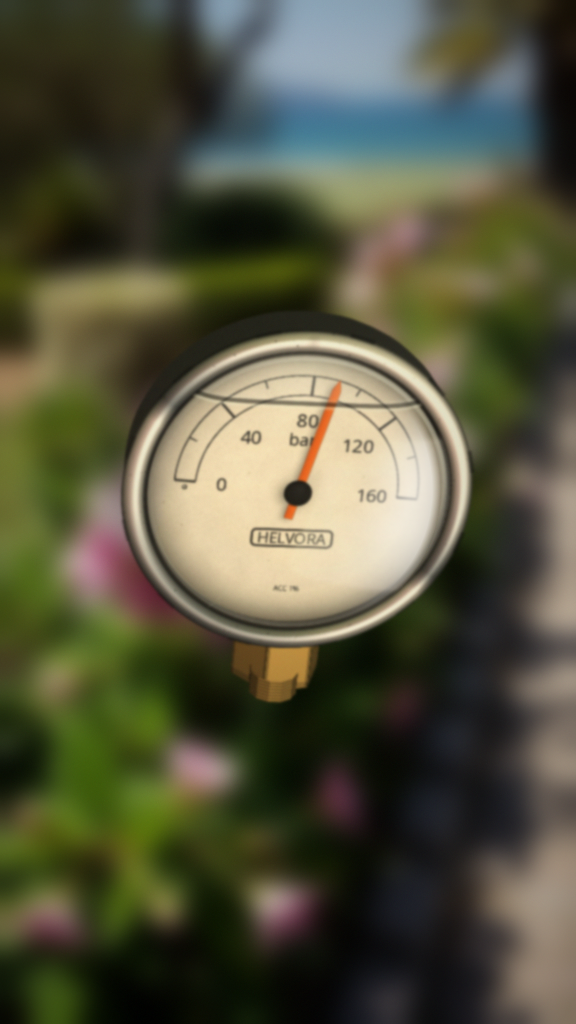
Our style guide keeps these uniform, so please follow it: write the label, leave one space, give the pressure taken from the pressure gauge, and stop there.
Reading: 90 bar
